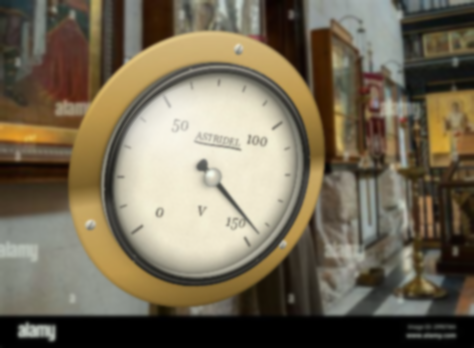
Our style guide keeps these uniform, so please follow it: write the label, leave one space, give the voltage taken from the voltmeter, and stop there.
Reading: 145 V
